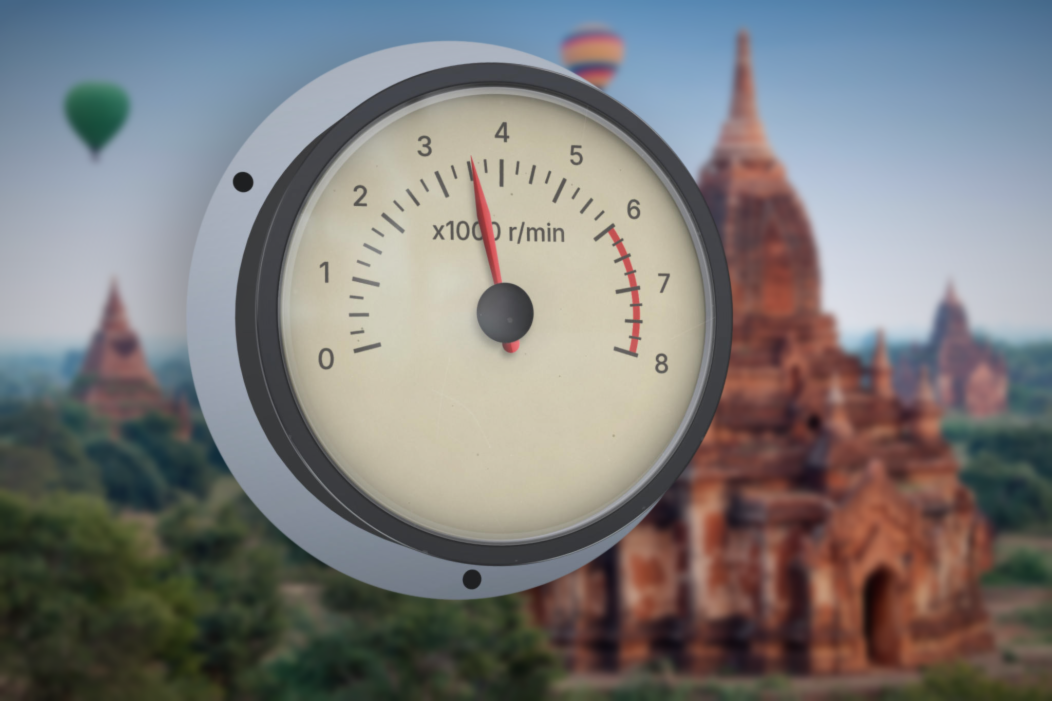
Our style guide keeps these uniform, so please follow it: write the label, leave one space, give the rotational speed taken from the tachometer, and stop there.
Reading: 3500 rpm
